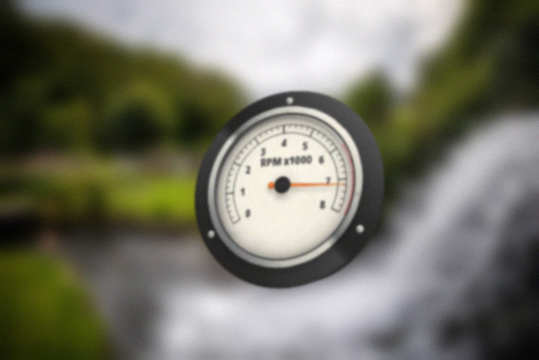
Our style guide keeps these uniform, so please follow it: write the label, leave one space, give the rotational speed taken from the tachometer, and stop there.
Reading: 7200 rpm
